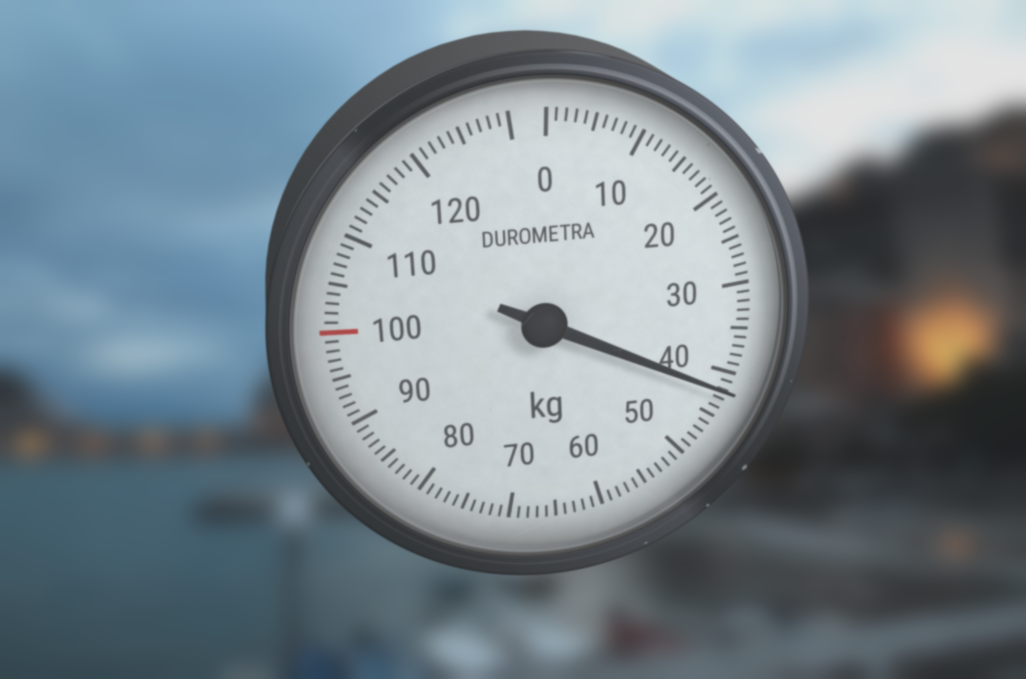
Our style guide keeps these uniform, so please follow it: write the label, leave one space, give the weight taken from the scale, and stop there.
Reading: 42 kg
